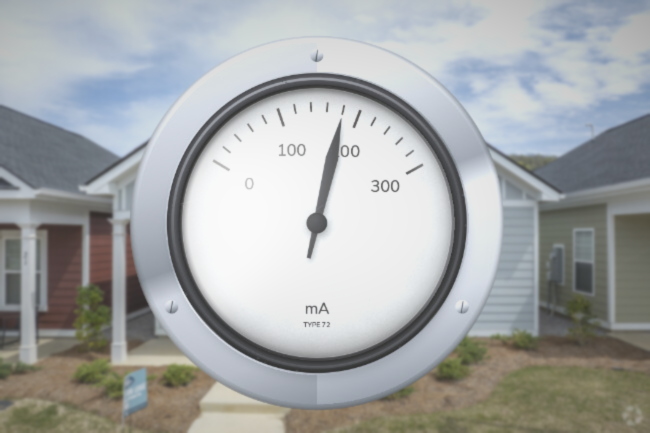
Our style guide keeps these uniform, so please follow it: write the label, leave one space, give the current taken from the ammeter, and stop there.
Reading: 180 mA
